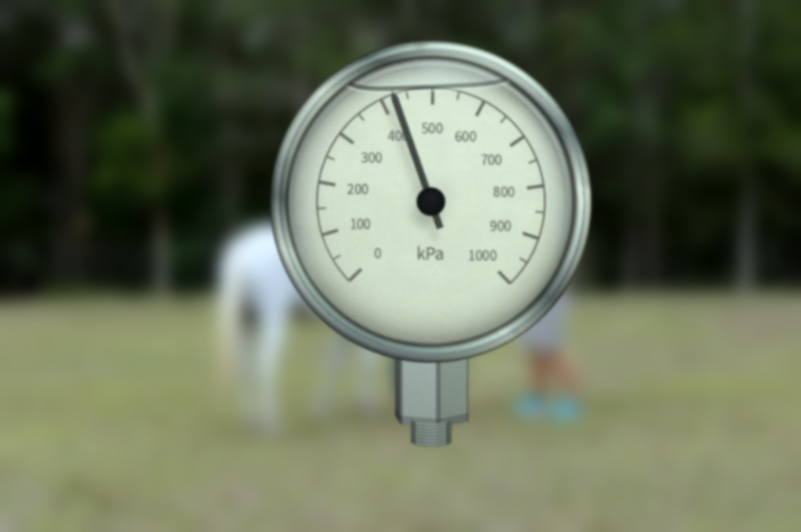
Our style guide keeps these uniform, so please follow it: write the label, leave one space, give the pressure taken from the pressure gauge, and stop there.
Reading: 425 kPa
